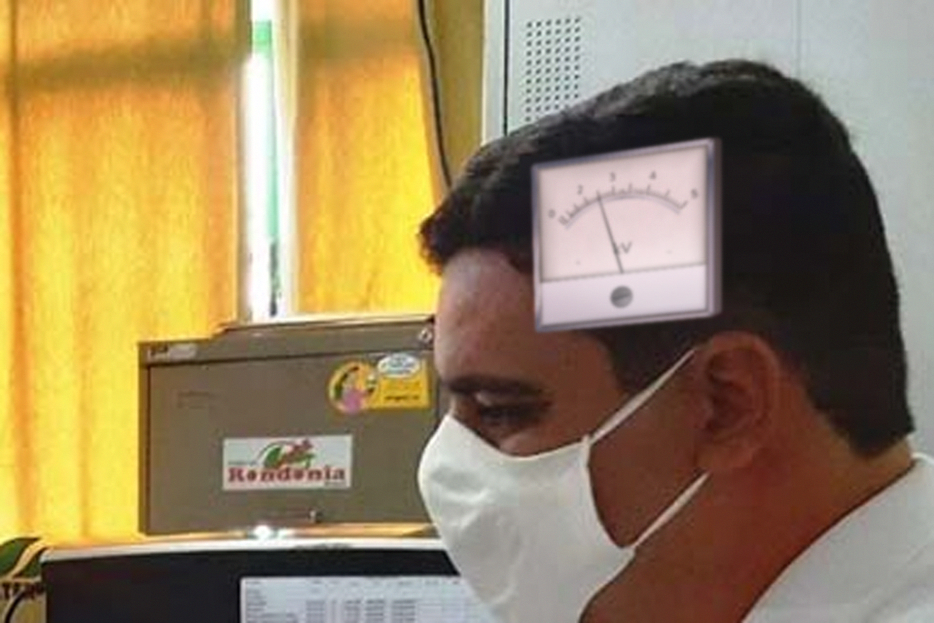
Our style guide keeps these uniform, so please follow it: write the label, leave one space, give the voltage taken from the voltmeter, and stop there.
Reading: 2.5 kV
